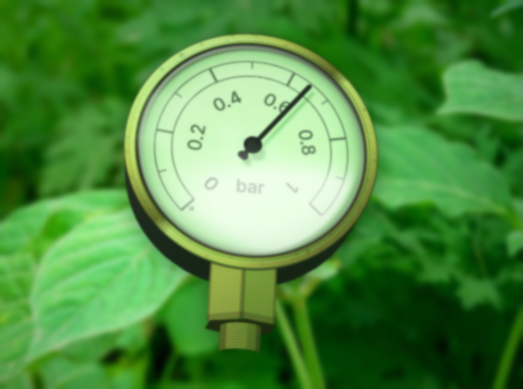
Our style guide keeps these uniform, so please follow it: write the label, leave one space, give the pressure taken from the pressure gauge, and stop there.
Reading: 0.65 bar
